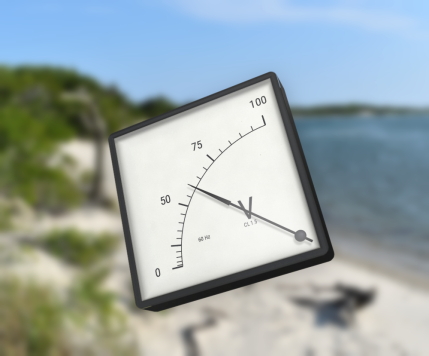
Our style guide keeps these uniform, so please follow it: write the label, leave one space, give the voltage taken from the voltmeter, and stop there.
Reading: 60 V
